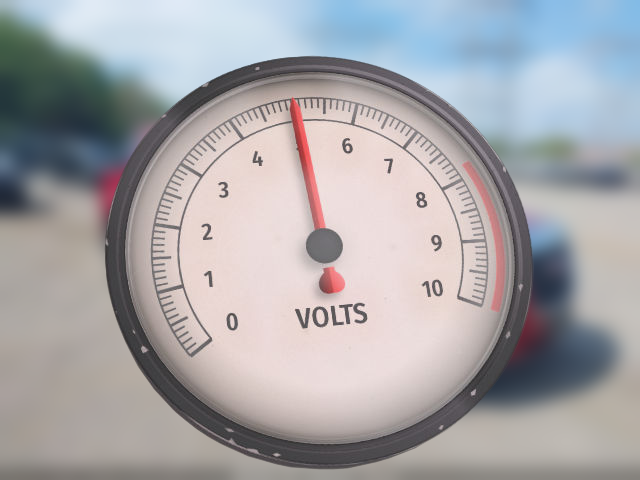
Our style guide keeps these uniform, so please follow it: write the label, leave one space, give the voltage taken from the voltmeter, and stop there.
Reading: 5 V
